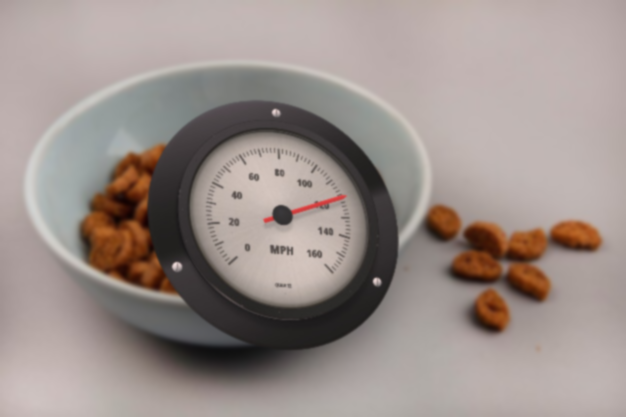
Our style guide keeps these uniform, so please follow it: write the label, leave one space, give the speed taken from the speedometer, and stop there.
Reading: 120 mph
